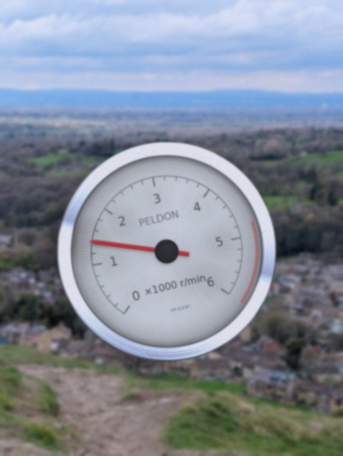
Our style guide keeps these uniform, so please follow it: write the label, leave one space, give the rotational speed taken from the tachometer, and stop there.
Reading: 1400 rpm
